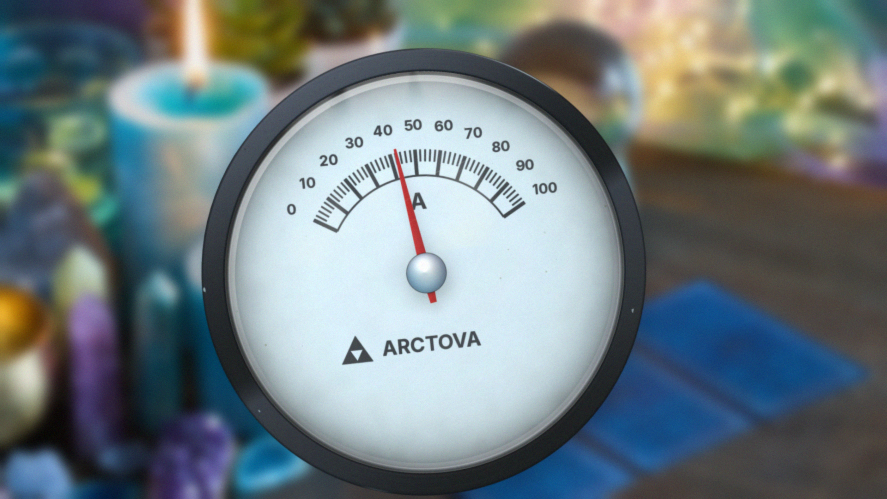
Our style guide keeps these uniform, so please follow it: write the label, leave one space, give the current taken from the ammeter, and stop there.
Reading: 42 A
